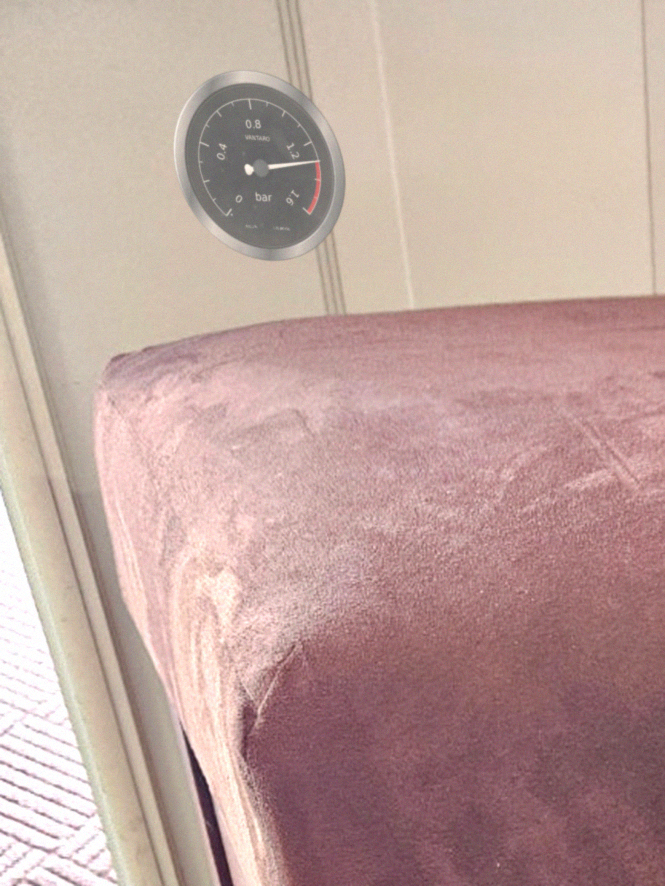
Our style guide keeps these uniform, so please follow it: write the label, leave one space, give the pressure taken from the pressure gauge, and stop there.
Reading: 1.3 bar
